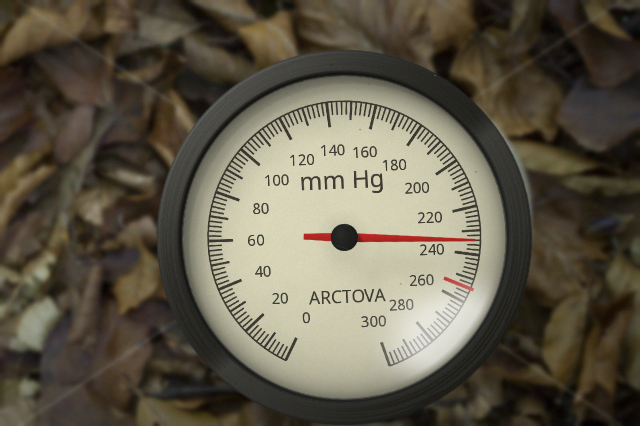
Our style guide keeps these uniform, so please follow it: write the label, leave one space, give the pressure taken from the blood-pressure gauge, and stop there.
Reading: 234 mmHg
